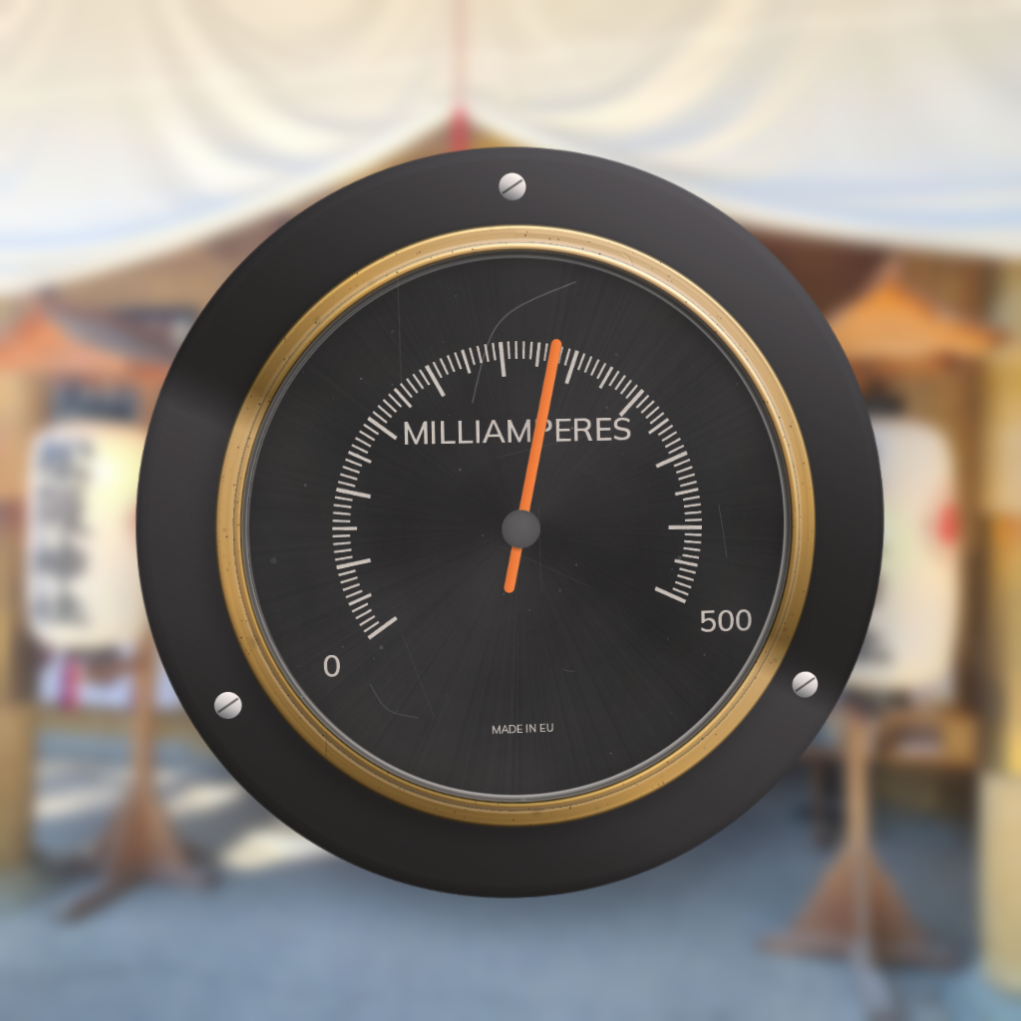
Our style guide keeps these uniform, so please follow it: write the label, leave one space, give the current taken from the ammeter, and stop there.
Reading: 285 mA
